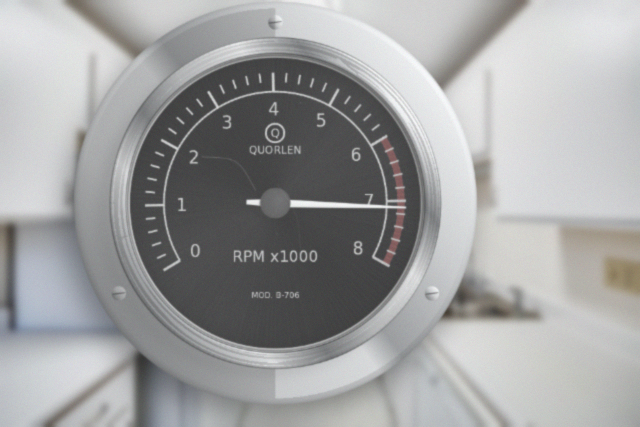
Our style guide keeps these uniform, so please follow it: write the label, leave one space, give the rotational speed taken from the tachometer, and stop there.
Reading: 7100 rpm
